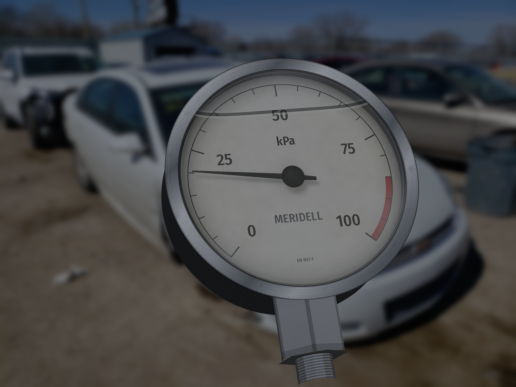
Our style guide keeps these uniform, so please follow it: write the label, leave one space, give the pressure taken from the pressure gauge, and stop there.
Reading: 20 kPa
